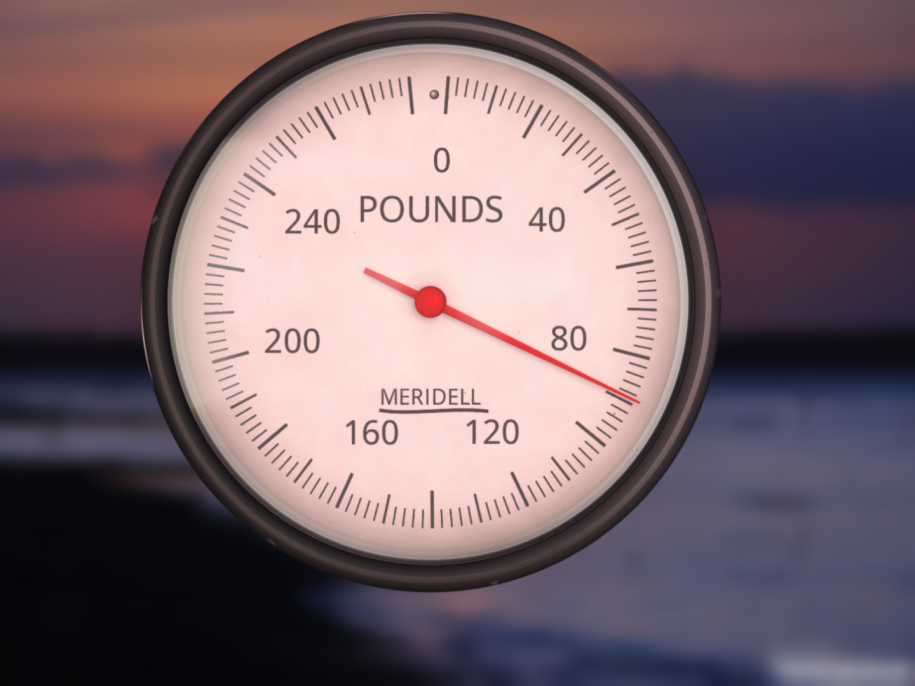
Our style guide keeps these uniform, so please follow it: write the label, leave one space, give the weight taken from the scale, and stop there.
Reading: 89 lb
